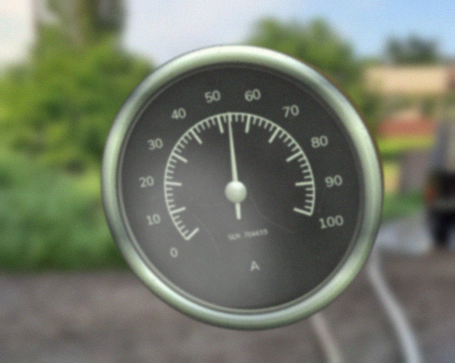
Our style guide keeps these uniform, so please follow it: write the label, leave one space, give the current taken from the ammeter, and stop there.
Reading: 54 A
